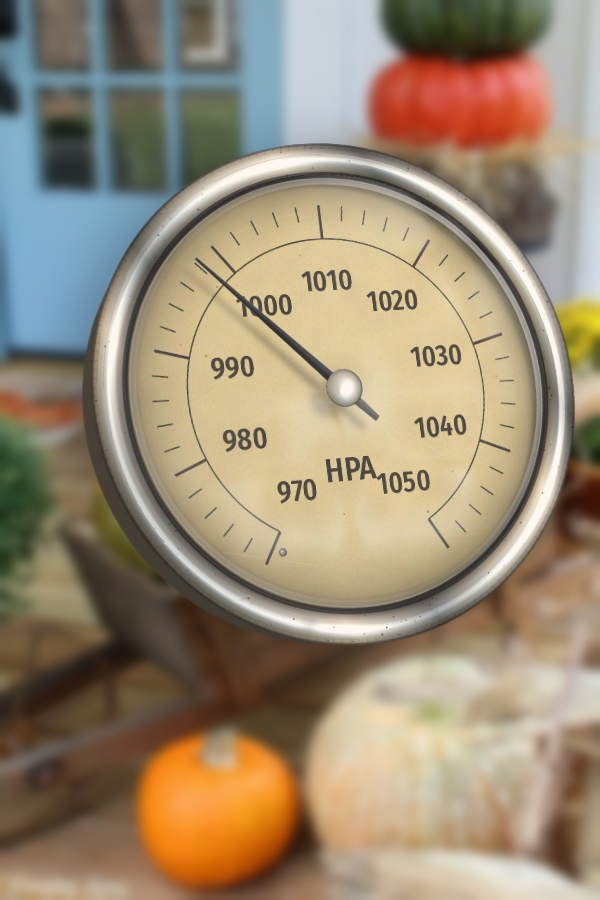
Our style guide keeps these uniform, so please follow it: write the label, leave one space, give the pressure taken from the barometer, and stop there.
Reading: 998 hPa
